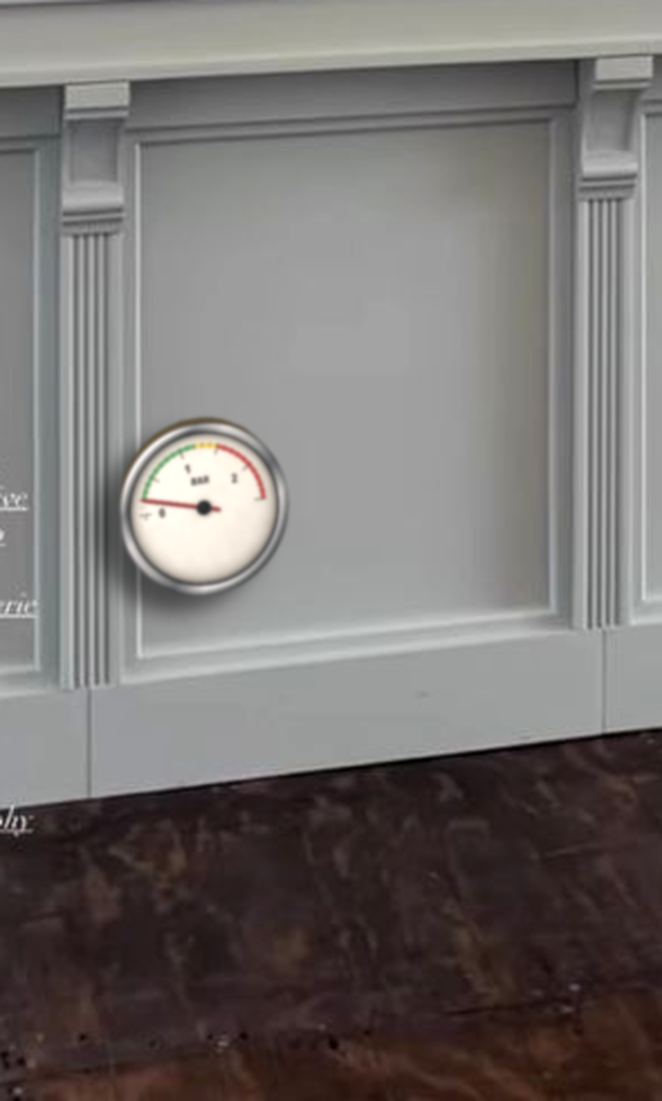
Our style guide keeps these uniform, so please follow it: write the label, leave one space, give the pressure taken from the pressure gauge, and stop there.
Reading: 0.2 bar
